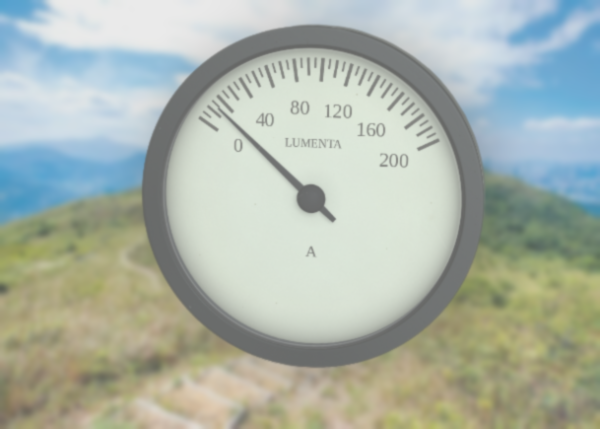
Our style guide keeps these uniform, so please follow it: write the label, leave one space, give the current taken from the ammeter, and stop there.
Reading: 15 A
